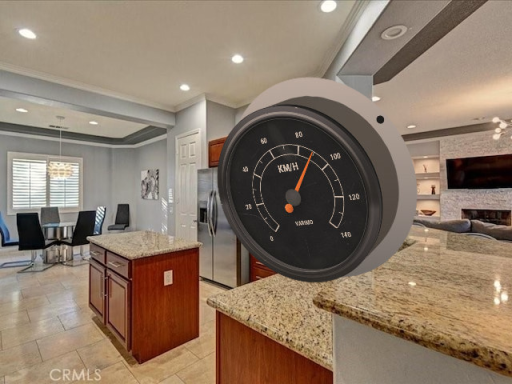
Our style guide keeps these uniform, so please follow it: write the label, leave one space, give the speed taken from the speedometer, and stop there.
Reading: 90 km/h
